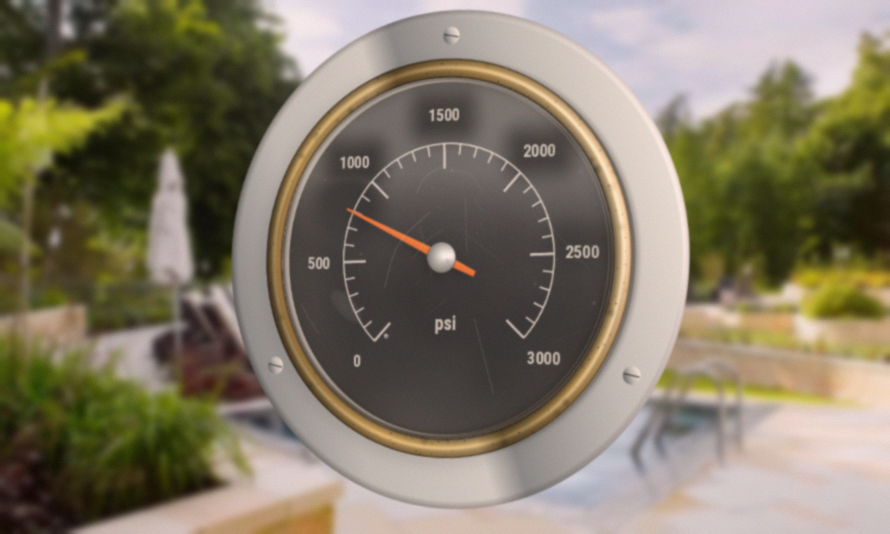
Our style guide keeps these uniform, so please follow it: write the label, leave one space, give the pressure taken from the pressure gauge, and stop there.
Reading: 800 psi
